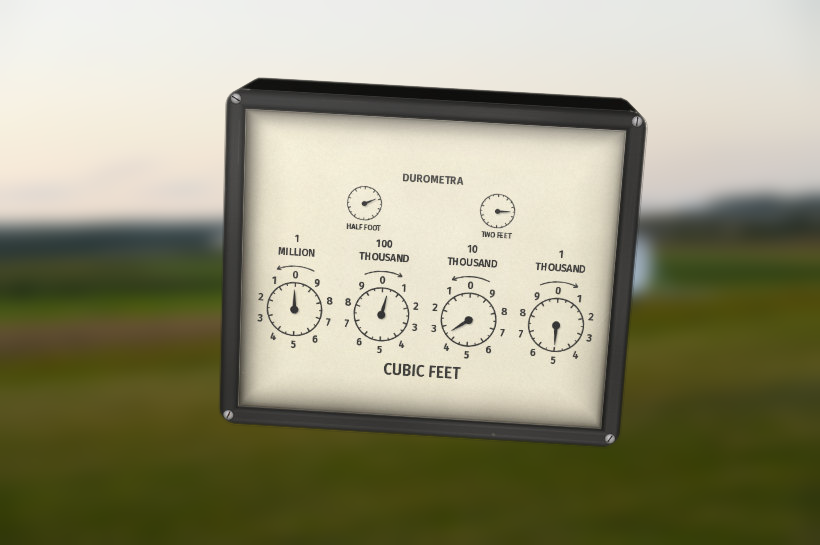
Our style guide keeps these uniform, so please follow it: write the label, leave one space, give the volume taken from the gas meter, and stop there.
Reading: 3500 ft³
